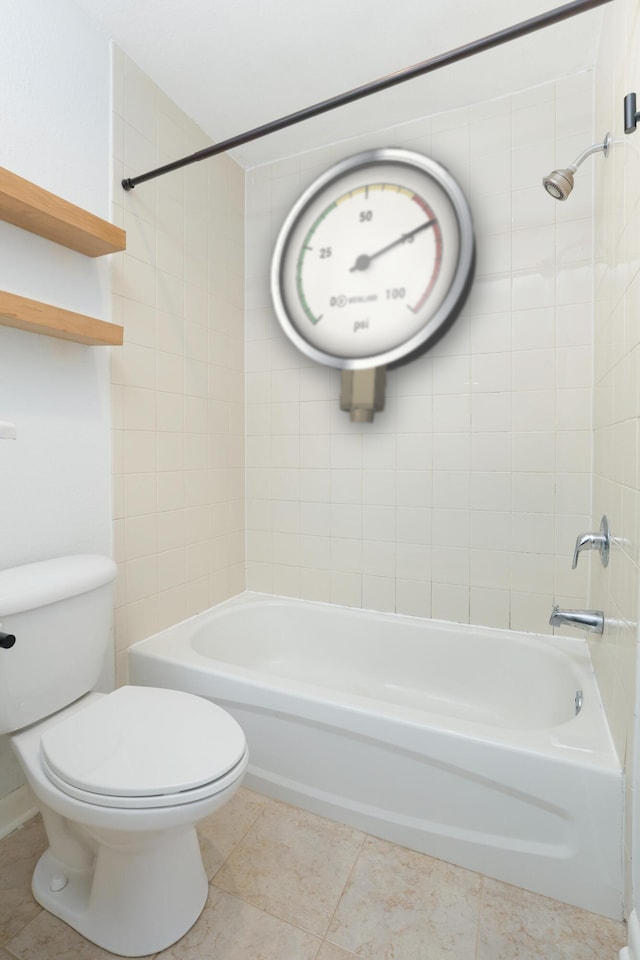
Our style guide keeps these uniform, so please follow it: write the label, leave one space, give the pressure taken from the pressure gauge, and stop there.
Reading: 75 psi
